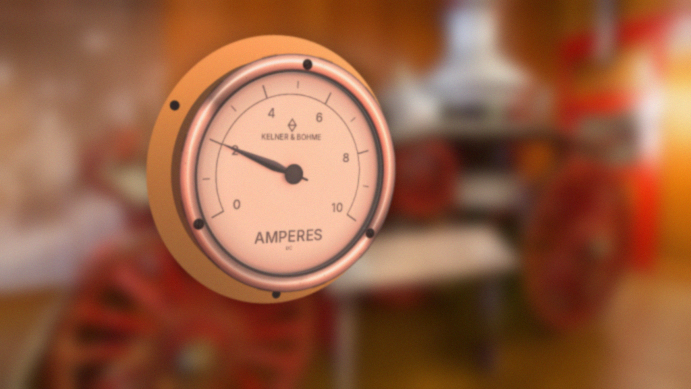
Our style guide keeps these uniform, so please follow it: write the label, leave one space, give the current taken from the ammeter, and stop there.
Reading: 2 A
